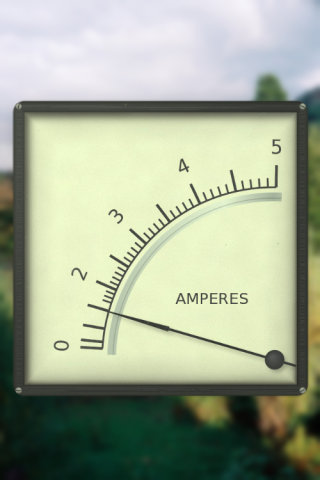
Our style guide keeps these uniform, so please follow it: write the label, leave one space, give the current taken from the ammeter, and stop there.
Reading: 1.5 A
